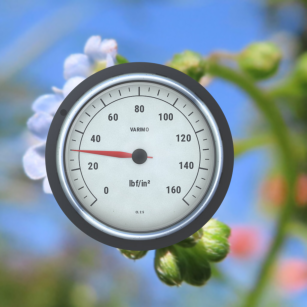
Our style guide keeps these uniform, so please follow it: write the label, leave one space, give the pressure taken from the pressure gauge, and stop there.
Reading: 30 psi
